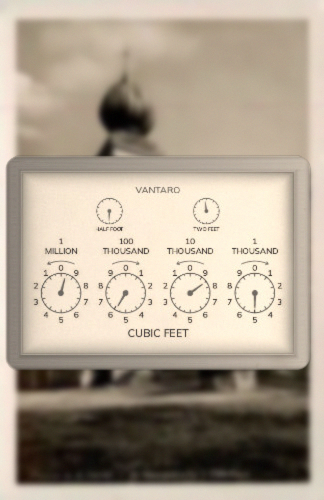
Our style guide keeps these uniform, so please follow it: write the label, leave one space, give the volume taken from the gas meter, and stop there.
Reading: 958500 ft³
